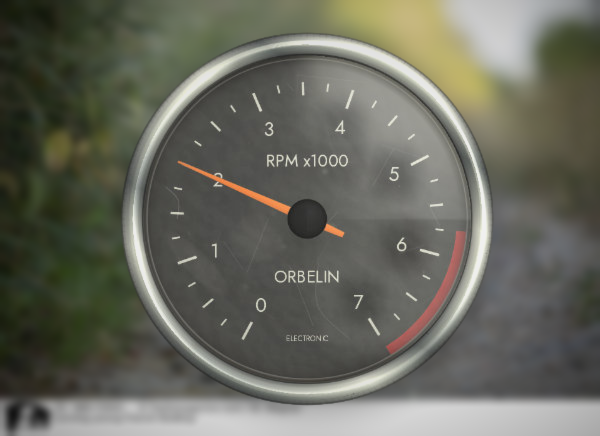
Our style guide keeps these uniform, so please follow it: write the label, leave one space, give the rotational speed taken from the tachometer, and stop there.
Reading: 2000 rpm
